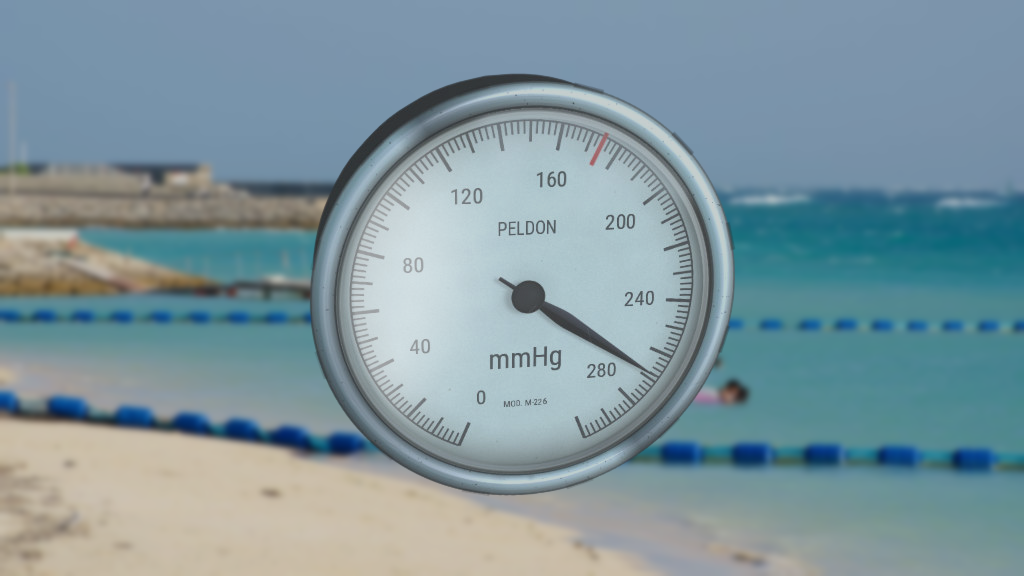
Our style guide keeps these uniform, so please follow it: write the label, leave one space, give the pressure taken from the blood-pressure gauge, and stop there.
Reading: 268 mmHg
